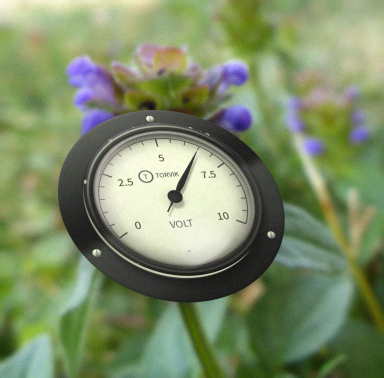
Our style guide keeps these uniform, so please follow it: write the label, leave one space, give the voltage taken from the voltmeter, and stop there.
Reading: 6.5 V
